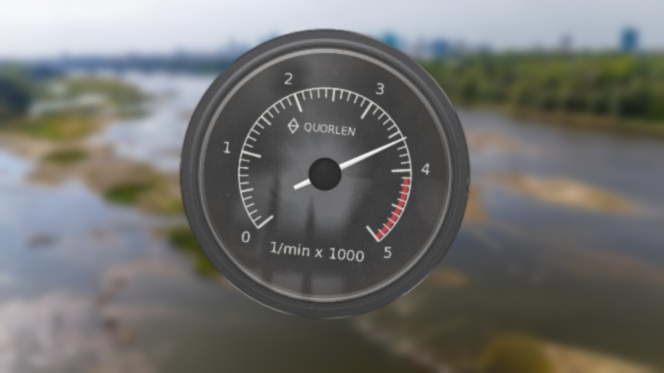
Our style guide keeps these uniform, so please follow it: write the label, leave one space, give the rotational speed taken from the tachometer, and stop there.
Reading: 3600 rpm
